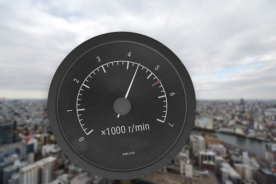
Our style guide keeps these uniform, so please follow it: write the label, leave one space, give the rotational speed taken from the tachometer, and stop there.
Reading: 4400 rpm
